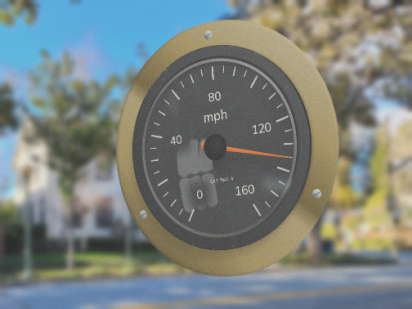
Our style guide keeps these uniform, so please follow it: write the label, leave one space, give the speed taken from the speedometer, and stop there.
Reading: 135 mph
